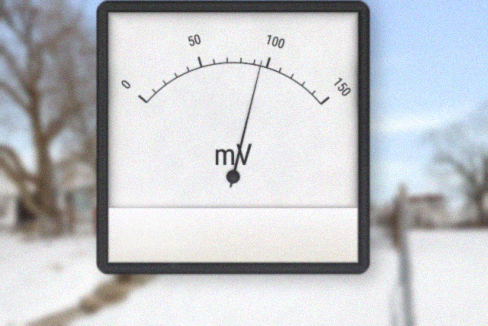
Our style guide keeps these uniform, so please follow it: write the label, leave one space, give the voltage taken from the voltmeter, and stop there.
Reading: 95 mV
